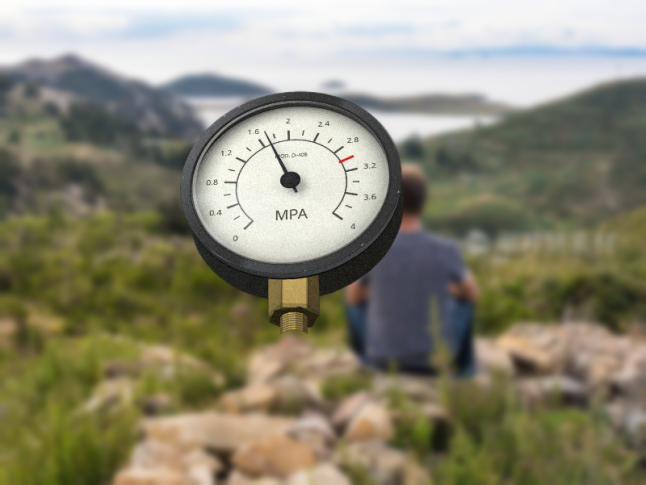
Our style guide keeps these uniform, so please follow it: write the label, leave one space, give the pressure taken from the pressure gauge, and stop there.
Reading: 1.7 MPa
